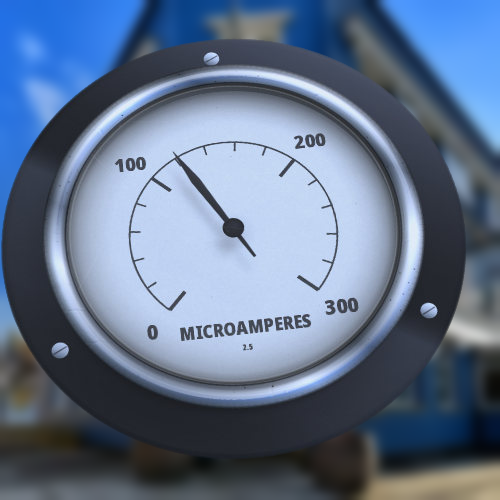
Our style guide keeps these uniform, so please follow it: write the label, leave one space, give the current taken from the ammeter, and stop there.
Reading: 120 µA
